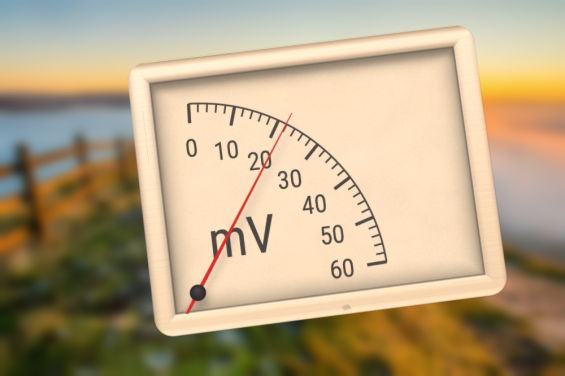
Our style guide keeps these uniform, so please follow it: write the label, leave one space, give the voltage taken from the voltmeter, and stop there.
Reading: 22 mV
